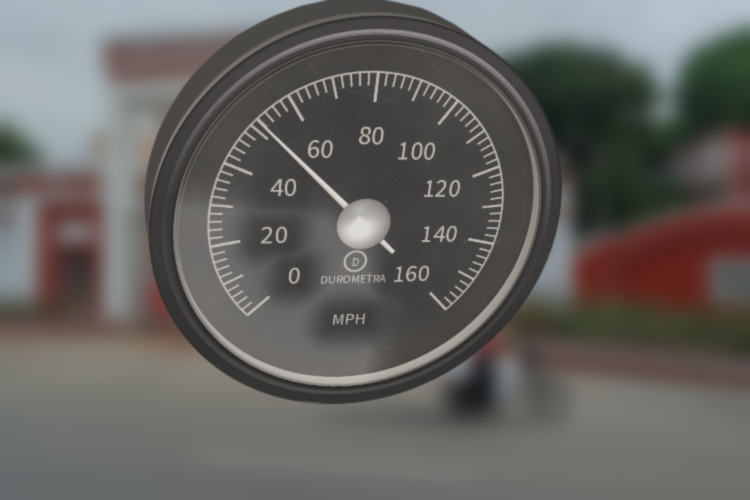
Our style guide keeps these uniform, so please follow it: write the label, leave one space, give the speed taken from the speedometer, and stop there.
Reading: 52 mph
